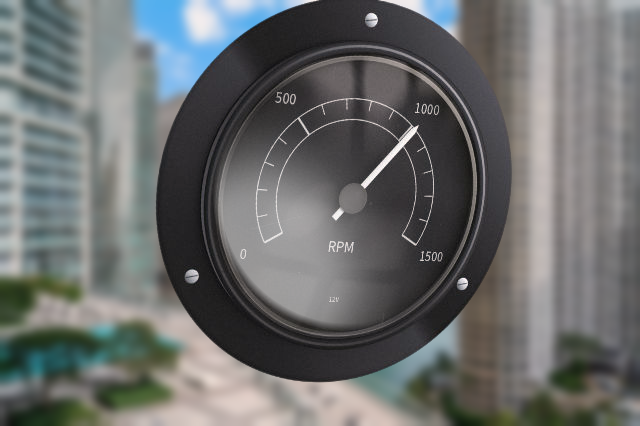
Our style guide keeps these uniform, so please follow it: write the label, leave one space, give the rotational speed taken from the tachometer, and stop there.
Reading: 1000 rpm
